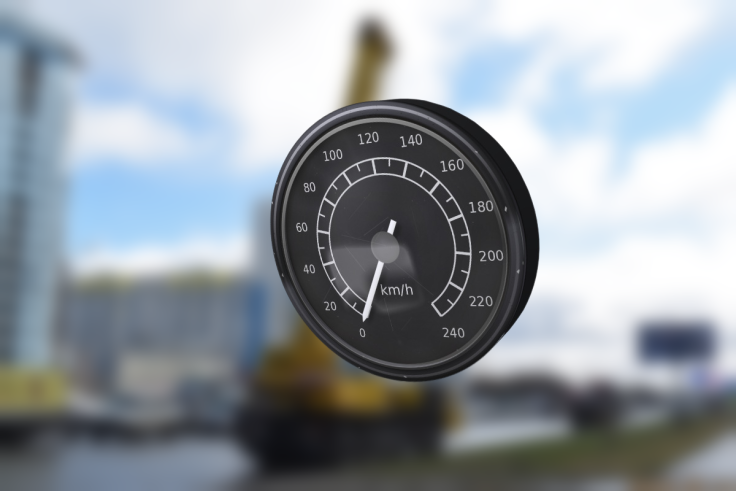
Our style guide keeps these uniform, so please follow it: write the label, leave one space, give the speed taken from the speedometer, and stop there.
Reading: 0 km/h
